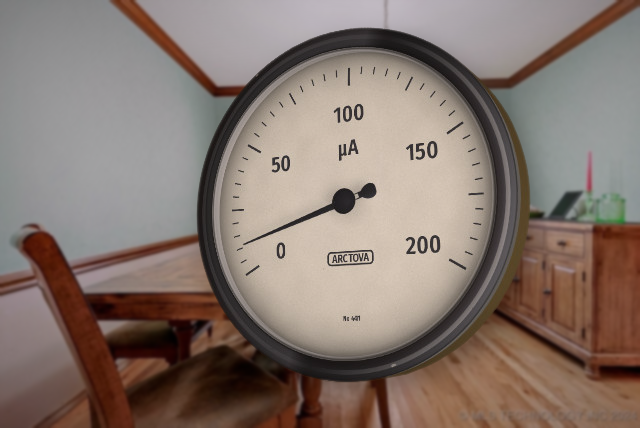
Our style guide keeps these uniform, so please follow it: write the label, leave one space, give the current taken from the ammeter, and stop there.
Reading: 10 µA
